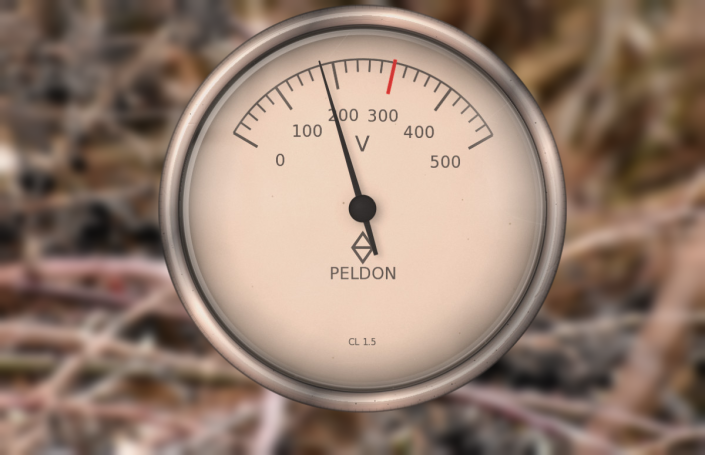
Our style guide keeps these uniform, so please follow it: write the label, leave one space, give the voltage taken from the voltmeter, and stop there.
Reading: 180 V
